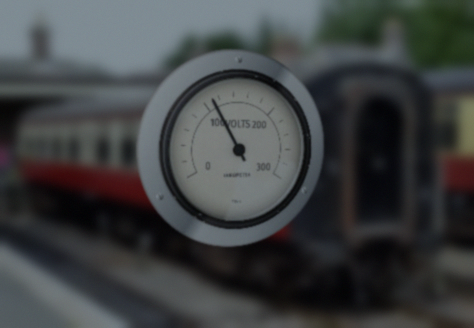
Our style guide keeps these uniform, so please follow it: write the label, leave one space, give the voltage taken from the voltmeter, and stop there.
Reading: 110 V
